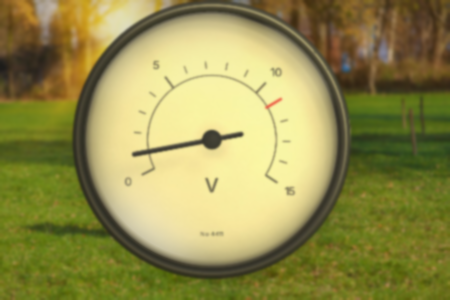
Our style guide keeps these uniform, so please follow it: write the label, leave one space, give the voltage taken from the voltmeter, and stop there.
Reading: 1 V
